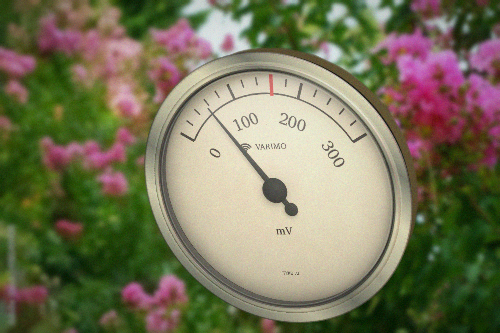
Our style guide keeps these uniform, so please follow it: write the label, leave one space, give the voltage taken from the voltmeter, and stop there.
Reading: 60 mV
